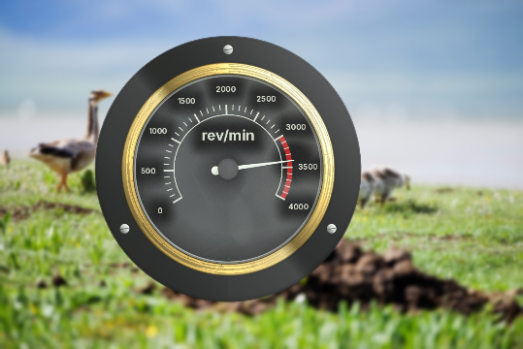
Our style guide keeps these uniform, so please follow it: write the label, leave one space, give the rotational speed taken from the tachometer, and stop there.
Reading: 3400 rpm
